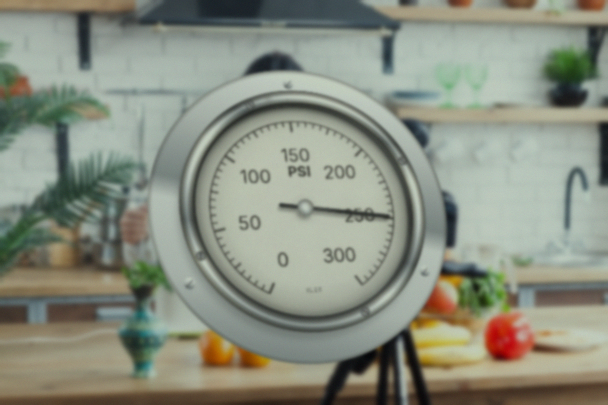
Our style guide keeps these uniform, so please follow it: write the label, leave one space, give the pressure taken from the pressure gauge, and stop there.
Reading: 250 psi
